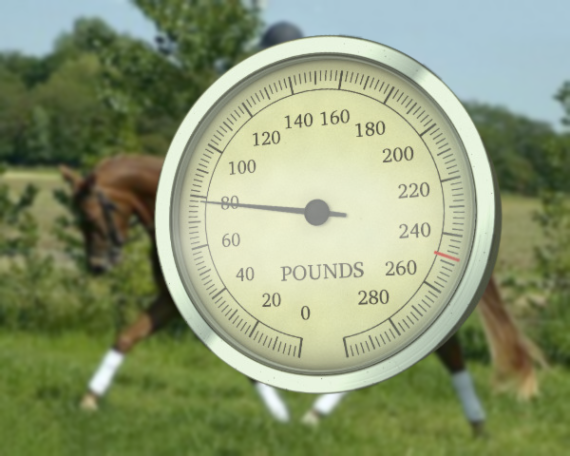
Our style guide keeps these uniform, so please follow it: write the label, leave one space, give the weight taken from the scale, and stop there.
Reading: 78 lb
